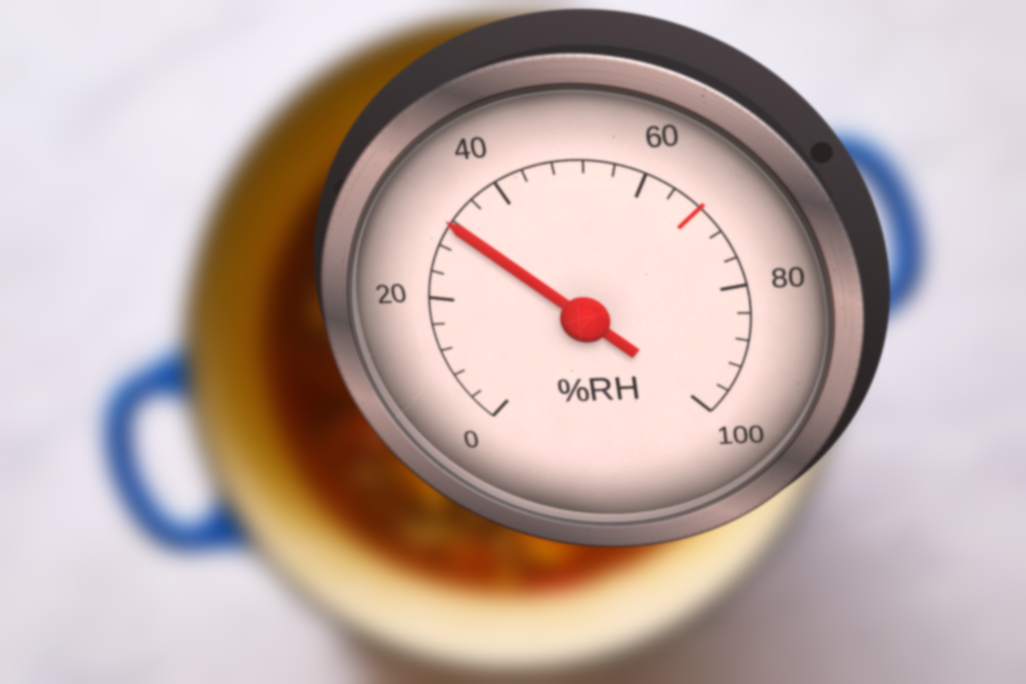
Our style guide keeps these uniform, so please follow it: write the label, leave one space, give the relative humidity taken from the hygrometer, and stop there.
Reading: 32 %
